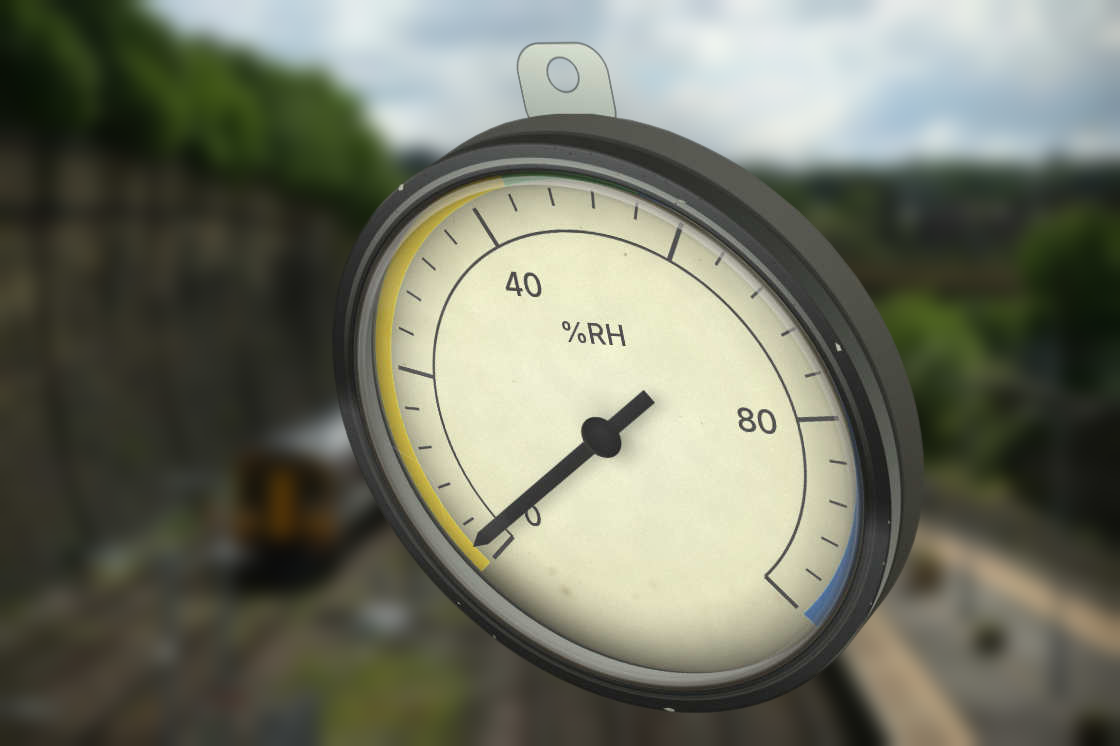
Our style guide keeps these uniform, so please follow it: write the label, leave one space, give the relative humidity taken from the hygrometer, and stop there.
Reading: 2 %
